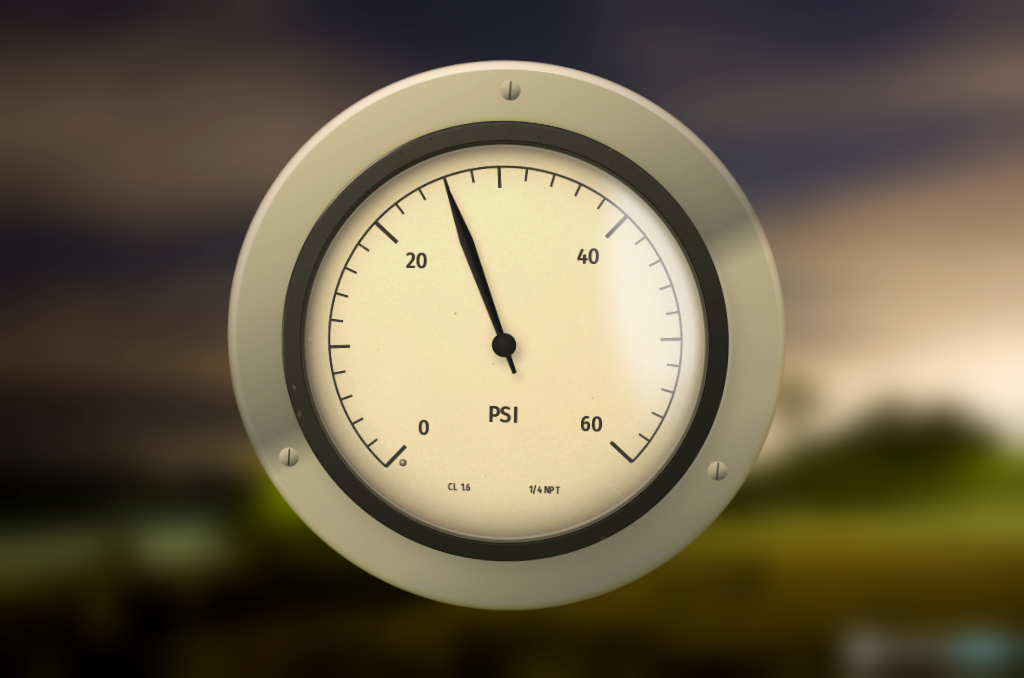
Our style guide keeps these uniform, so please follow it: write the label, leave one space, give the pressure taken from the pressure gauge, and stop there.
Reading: 26 psi
